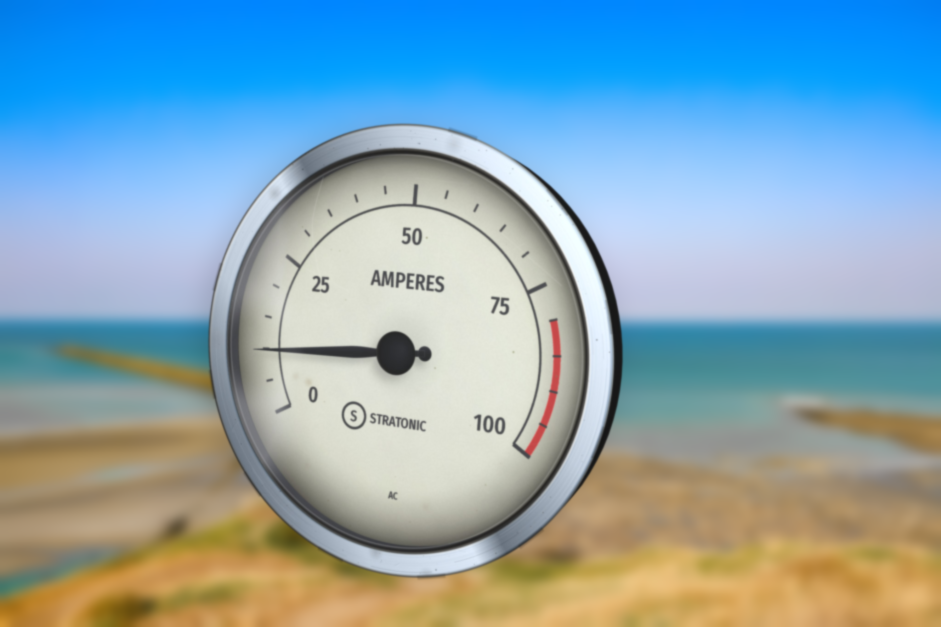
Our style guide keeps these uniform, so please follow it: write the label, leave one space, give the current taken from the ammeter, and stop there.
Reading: 10 A
